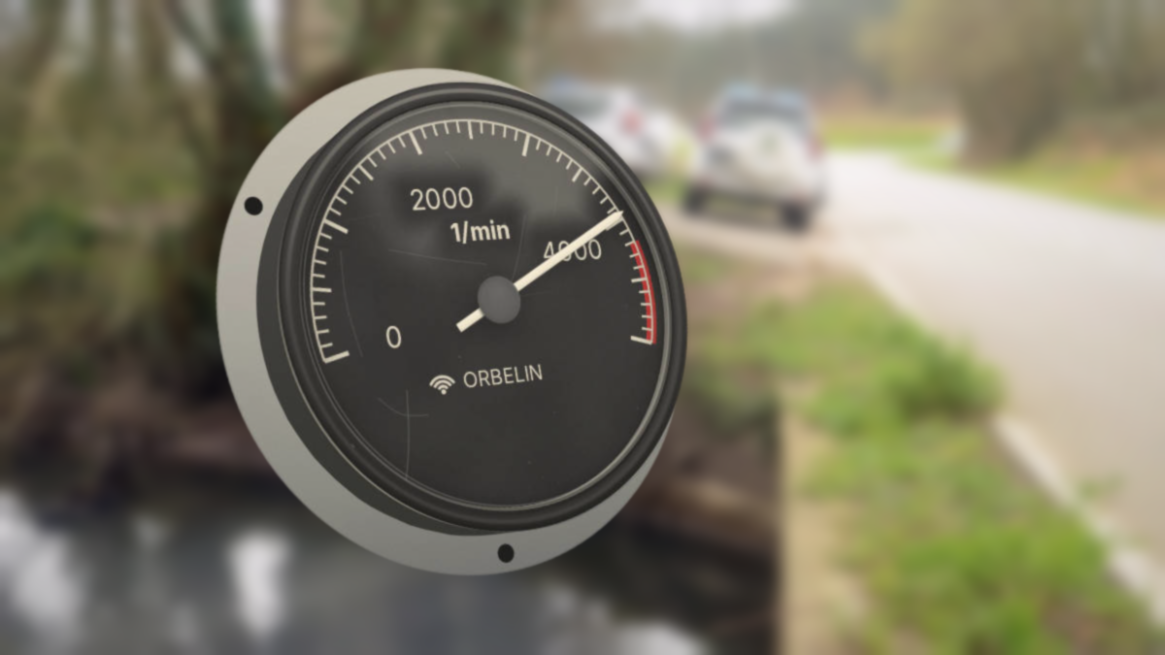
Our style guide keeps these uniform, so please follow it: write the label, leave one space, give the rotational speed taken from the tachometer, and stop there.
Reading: 3950 rpm
